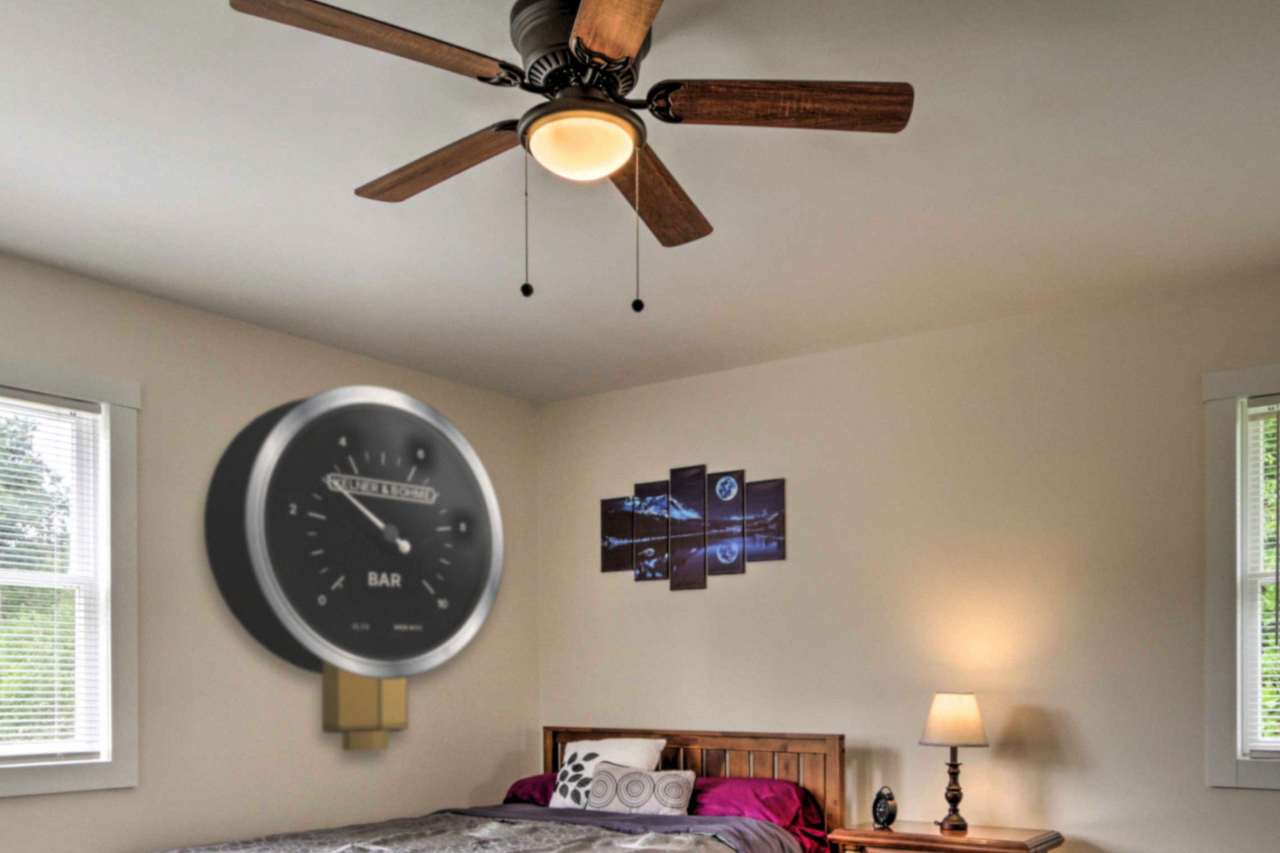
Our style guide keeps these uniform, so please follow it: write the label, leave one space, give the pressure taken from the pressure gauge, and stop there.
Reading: 3 bar
